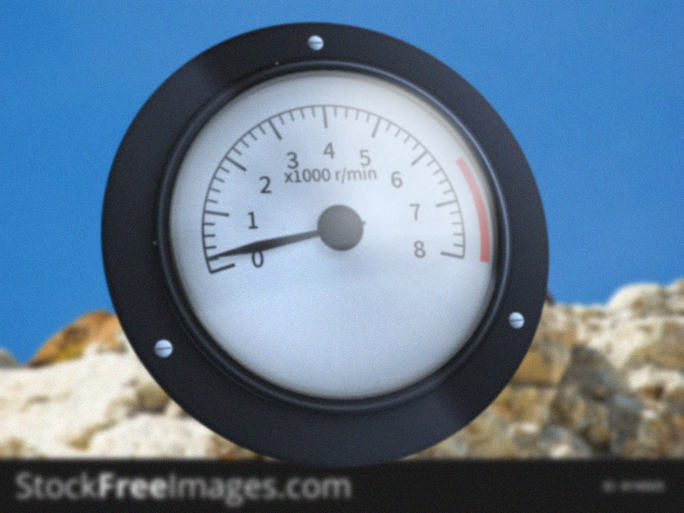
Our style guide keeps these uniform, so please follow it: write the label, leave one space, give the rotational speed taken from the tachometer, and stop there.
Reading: 200 rpm
